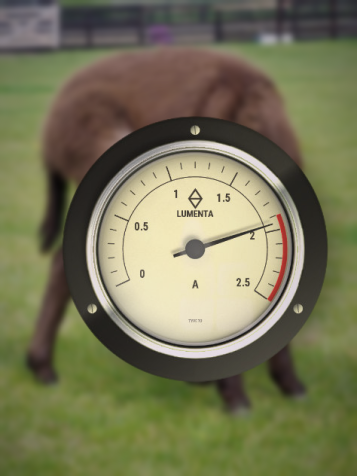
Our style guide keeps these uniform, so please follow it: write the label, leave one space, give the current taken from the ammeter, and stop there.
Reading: 1.95 A
